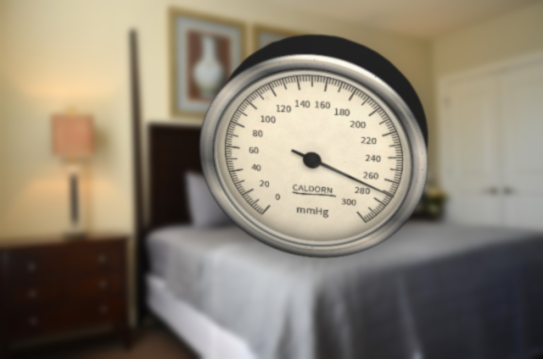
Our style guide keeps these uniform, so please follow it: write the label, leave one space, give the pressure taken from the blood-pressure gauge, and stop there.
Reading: 270 mmHg
